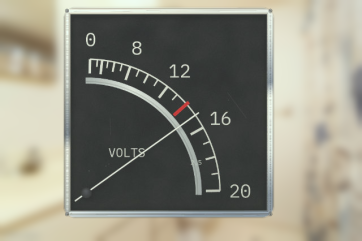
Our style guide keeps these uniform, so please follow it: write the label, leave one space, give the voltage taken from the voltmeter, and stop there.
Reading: 15 V
